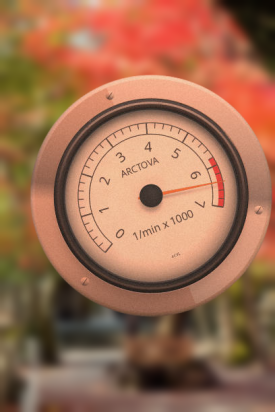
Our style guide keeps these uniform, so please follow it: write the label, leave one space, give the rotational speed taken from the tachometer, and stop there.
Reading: 6400 rpm
